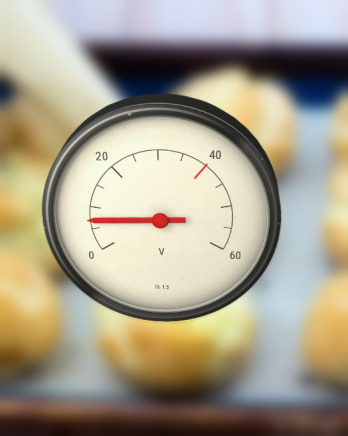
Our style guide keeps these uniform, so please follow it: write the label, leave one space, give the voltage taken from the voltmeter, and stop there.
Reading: 7.5 V
